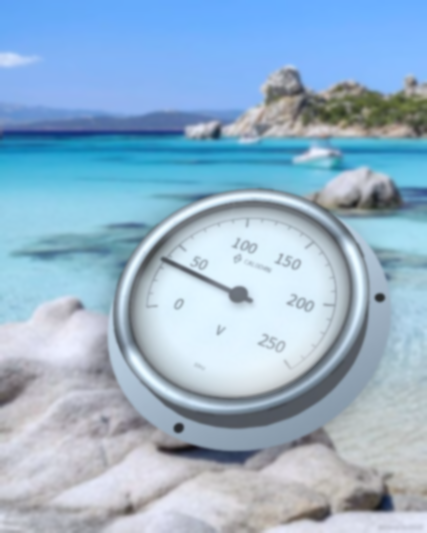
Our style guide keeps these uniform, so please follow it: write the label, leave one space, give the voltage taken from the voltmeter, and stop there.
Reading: 35 V
